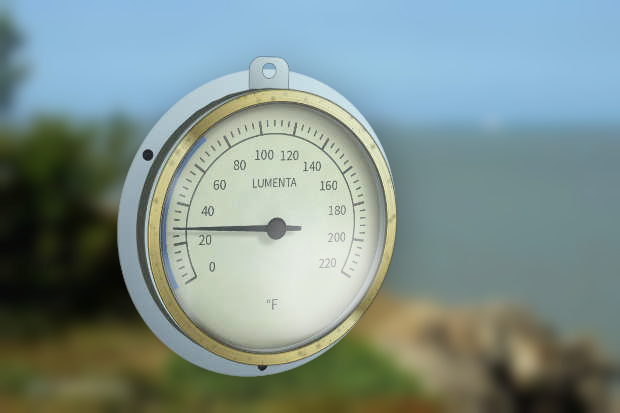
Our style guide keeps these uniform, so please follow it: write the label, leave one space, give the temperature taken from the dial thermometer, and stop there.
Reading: 28 °F
